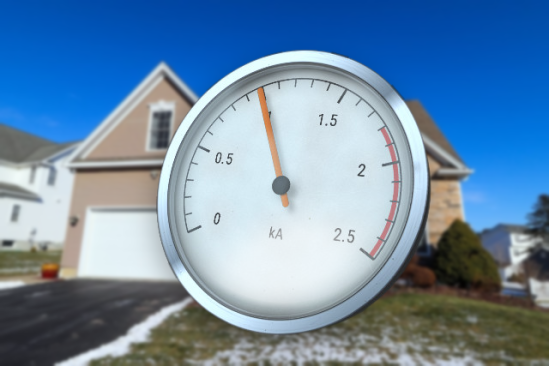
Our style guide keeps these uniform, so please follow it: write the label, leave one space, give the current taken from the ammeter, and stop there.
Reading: 1 kA
